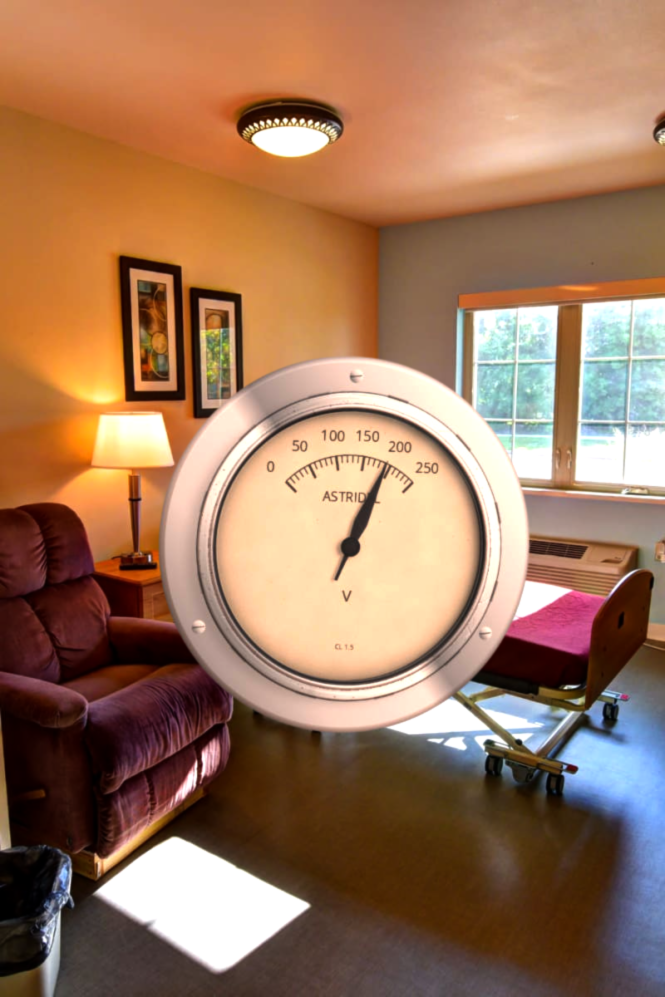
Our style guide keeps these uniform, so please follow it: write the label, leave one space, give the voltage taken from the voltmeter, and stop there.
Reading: 190 V
